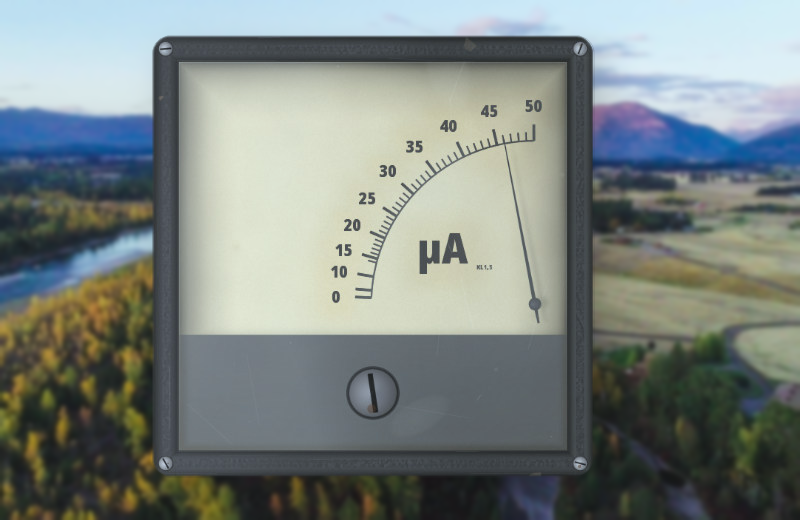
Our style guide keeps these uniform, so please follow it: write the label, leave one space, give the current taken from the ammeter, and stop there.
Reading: 46 µA
